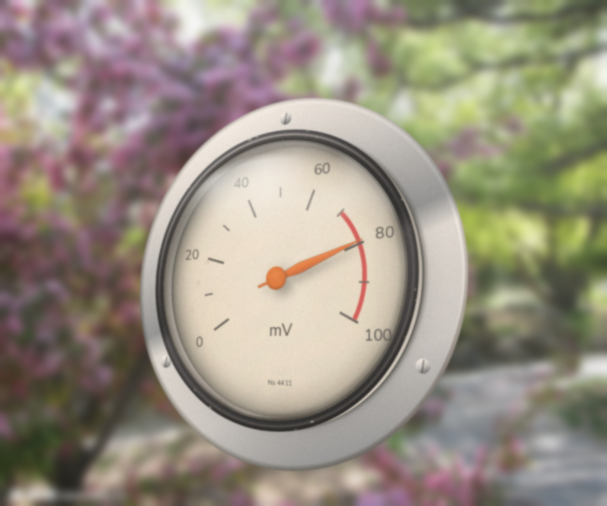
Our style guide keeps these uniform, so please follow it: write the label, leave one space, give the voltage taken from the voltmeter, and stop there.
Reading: 80 mV
